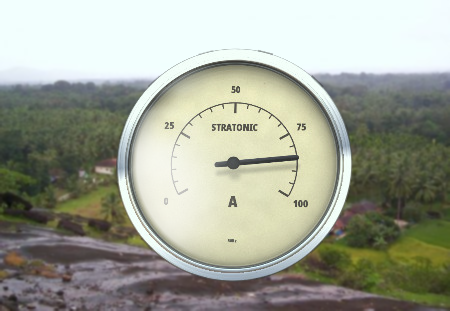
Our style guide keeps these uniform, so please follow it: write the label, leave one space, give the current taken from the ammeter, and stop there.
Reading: 85 A
